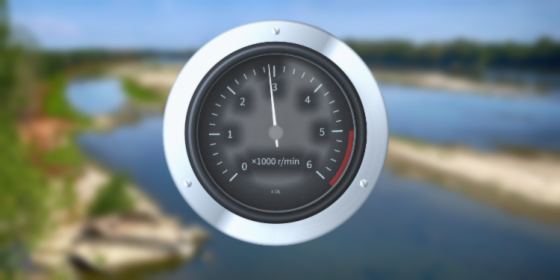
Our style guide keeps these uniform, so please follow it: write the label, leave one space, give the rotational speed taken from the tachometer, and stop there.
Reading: 2900 rpm
